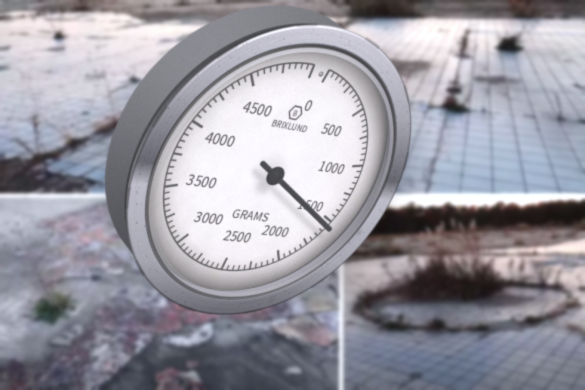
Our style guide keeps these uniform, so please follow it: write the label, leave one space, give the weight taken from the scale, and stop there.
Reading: 1550 g
